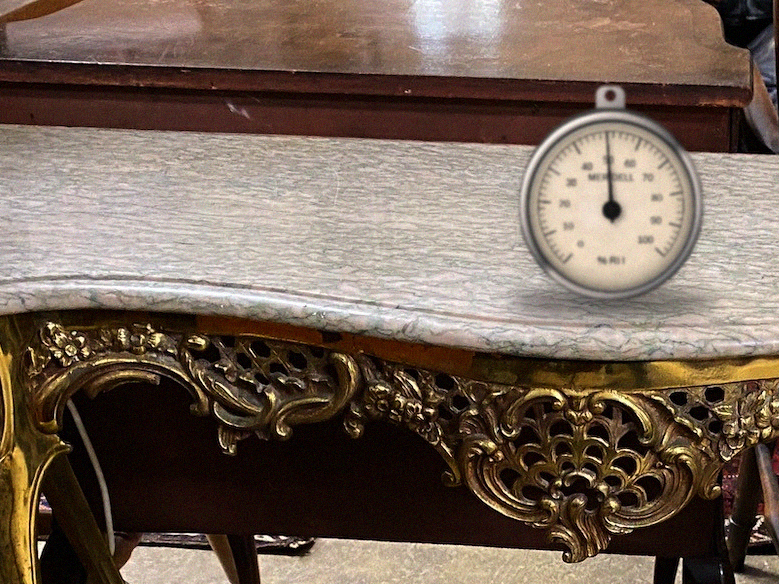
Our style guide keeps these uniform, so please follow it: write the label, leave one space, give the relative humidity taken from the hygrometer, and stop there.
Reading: 50 %
